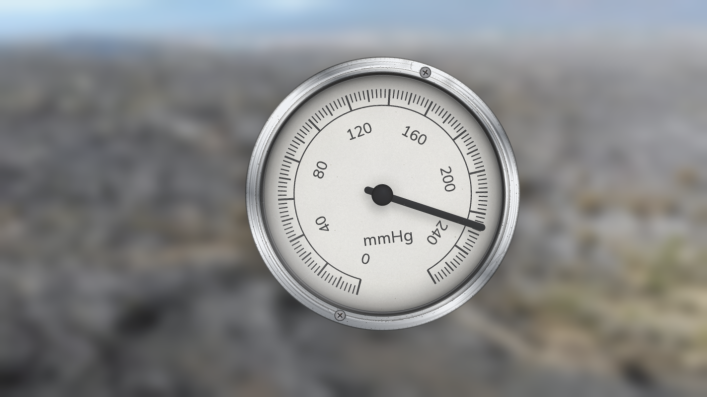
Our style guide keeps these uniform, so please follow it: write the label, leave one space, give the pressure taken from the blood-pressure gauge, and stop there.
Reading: 226 mmHg
